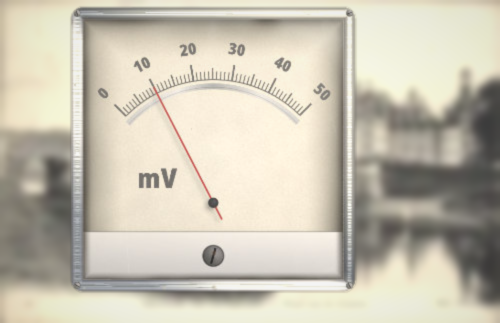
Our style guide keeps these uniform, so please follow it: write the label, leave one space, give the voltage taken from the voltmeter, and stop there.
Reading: 10 mV
